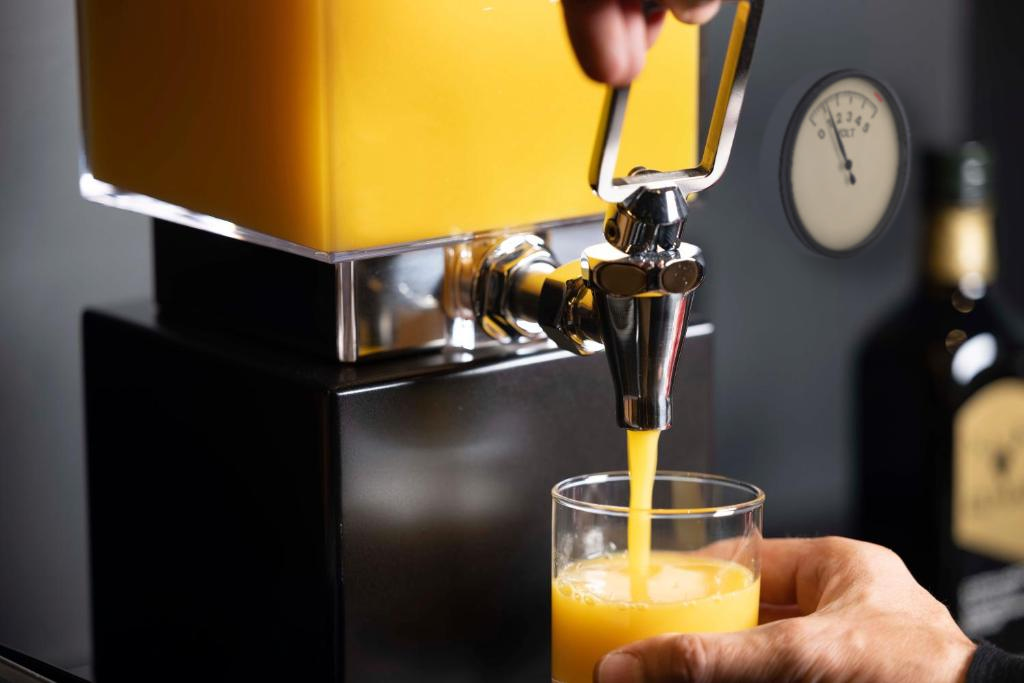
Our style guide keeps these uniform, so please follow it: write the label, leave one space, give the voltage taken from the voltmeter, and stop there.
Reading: 1 V
